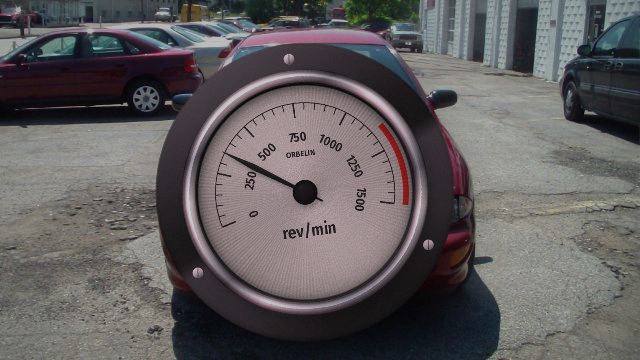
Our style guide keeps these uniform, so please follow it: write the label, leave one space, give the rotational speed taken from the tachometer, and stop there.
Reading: 350 rpm
